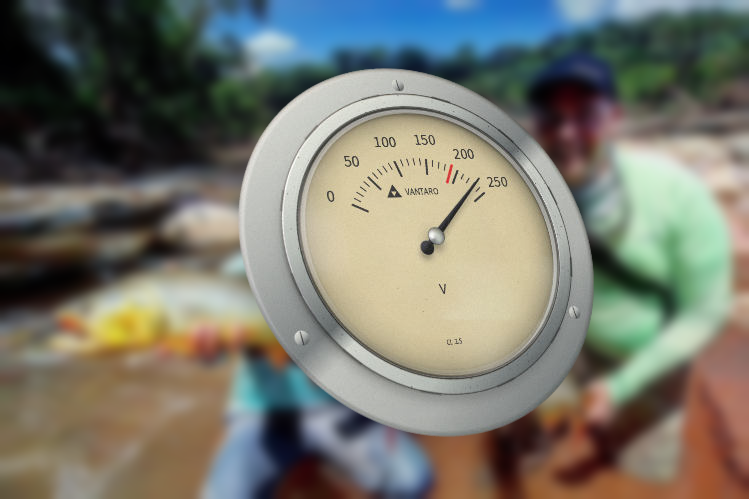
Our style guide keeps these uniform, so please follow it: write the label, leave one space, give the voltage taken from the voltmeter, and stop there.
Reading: 230 V
